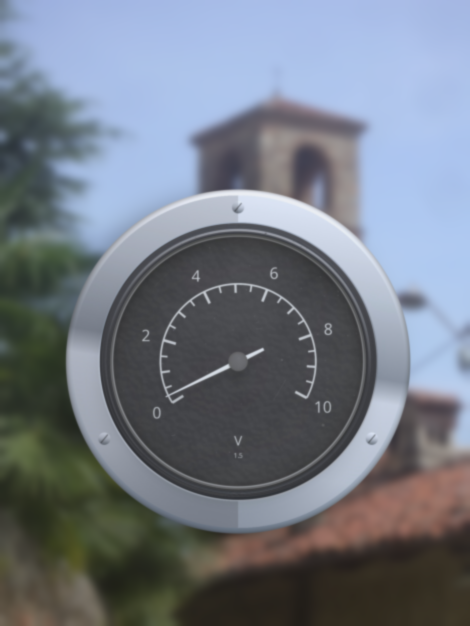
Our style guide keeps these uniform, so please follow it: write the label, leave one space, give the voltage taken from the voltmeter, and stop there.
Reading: 0.25 V
